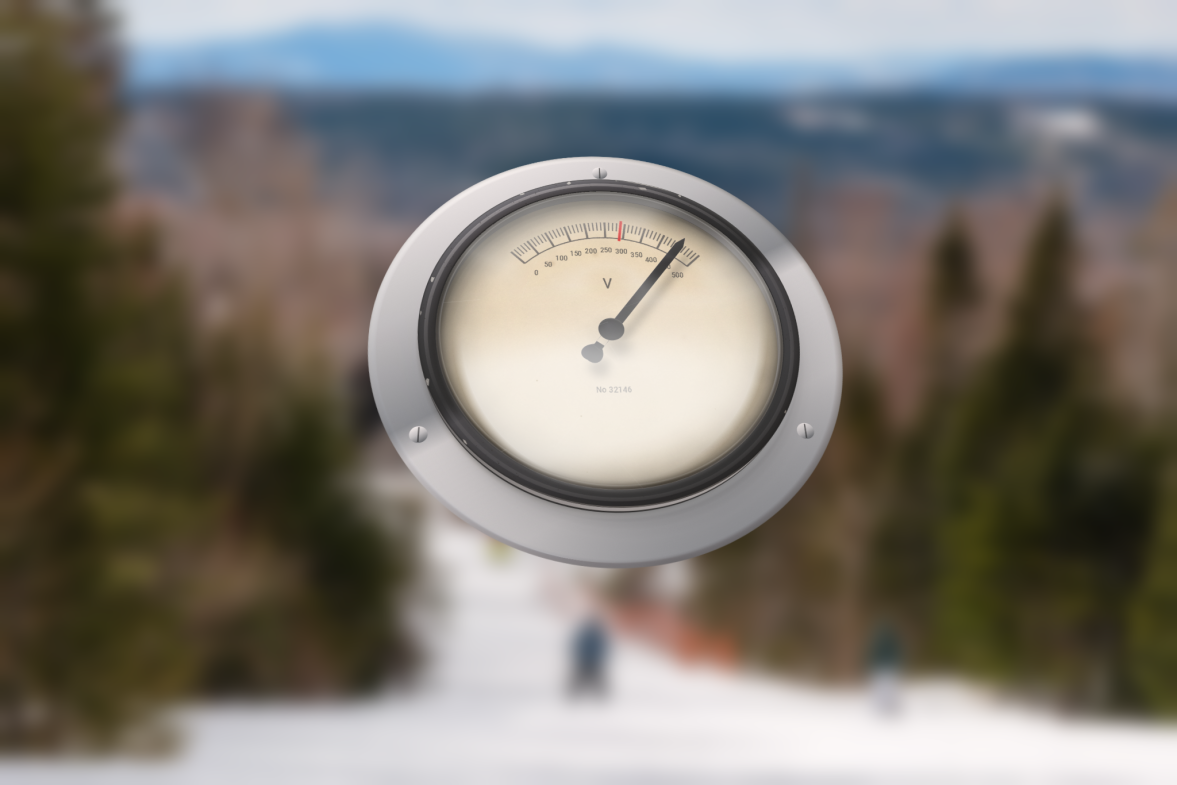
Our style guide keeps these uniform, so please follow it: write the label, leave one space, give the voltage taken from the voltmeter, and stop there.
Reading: 450 V
